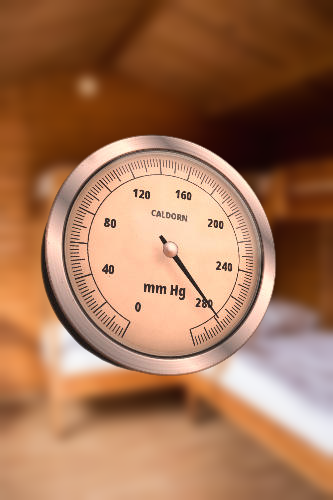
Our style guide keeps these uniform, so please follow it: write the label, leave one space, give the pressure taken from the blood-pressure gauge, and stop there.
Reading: 280 mmHg
